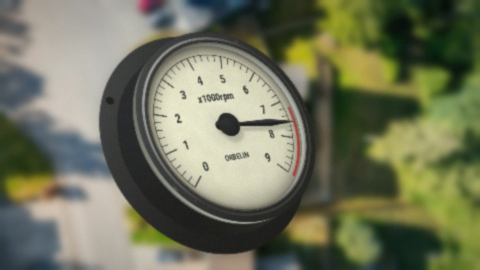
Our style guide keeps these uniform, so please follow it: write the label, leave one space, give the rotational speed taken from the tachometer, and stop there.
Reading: 7600 rpm
